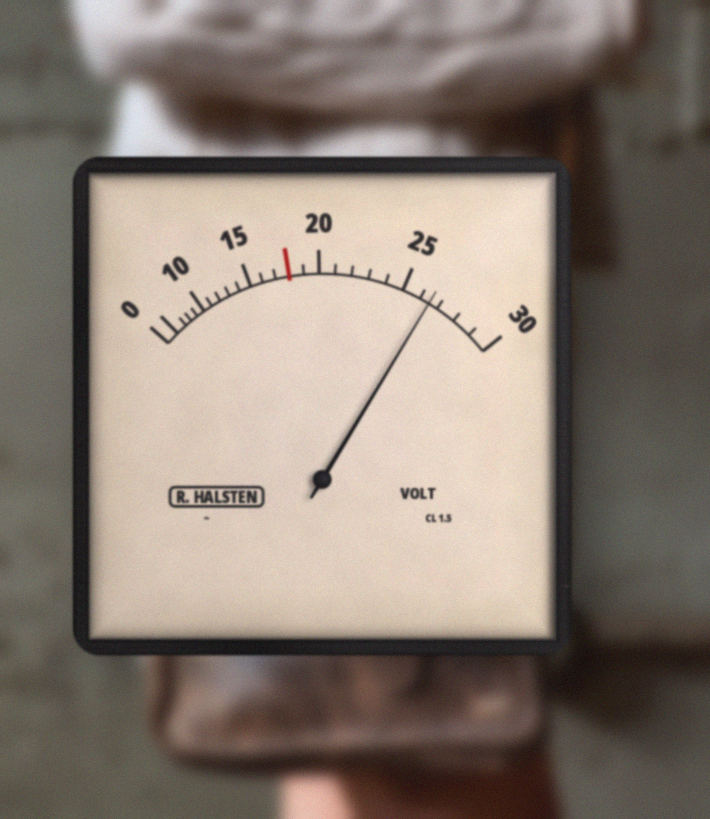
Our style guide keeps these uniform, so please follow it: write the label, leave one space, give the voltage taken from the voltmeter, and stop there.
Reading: 26.5 V
